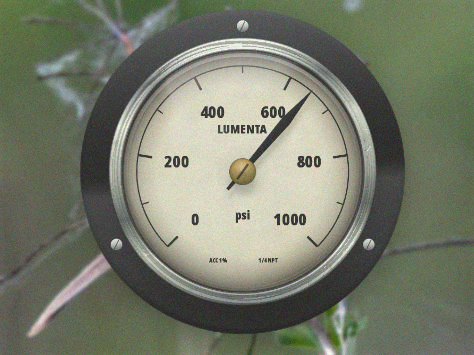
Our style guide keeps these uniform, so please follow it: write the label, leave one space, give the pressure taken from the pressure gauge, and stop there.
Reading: 650 psi
